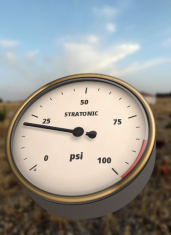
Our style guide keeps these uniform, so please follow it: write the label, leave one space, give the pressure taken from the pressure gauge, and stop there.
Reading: 20 psi
